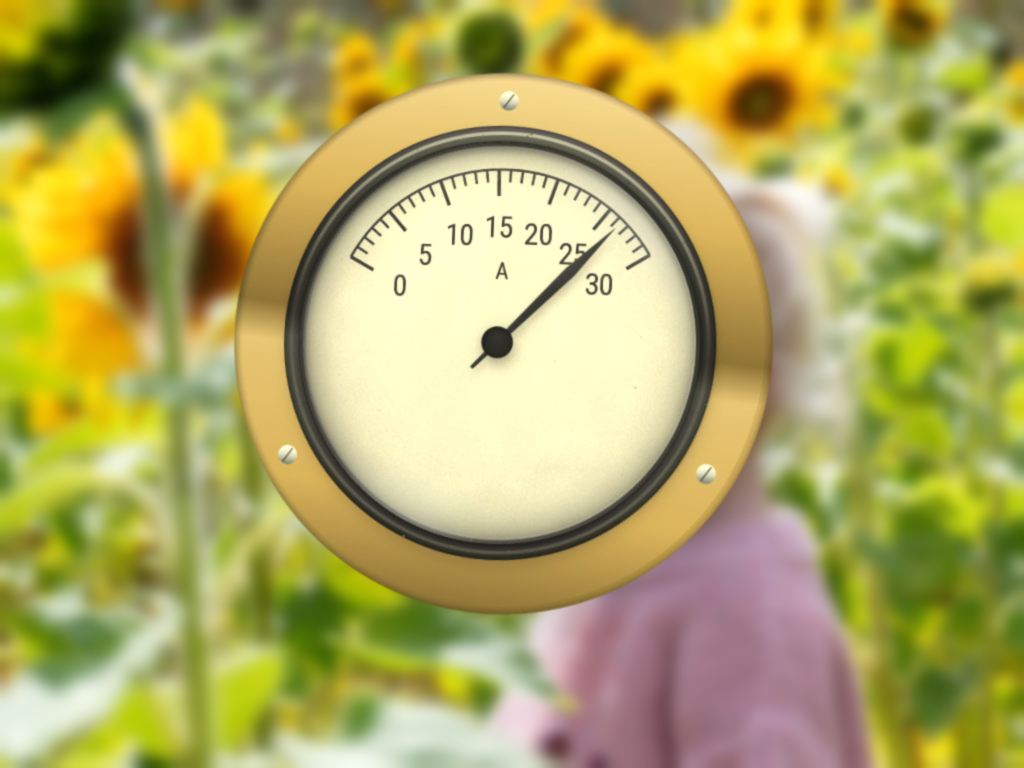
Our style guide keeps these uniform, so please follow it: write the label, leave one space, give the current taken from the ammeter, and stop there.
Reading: 26.5 A
